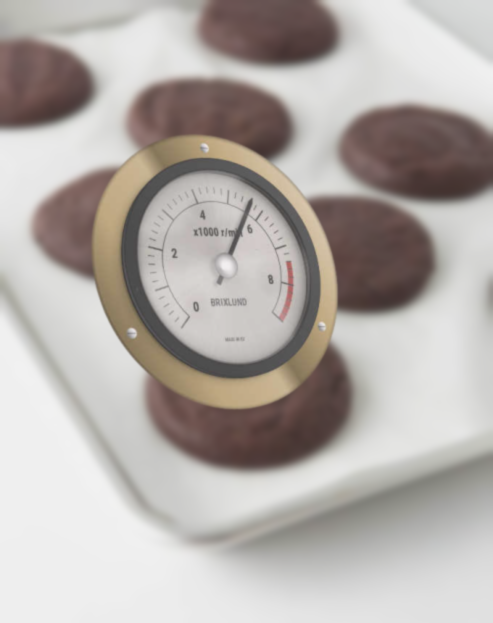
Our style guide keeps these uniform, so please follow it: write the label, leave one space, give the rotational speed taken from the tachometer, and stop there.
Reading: 5600 rpm
